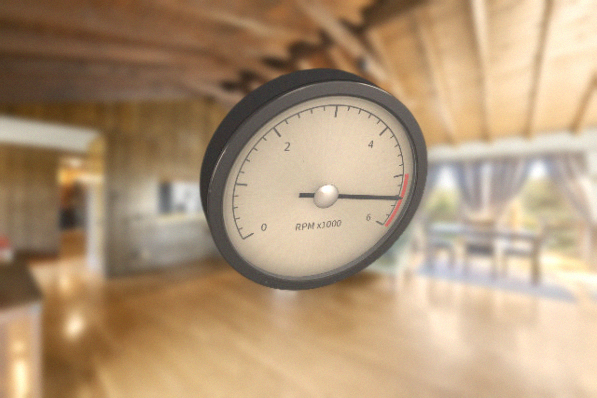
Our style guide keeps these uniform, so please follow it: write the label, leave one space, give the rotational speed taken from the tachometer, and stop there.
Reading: 5400 rpm
